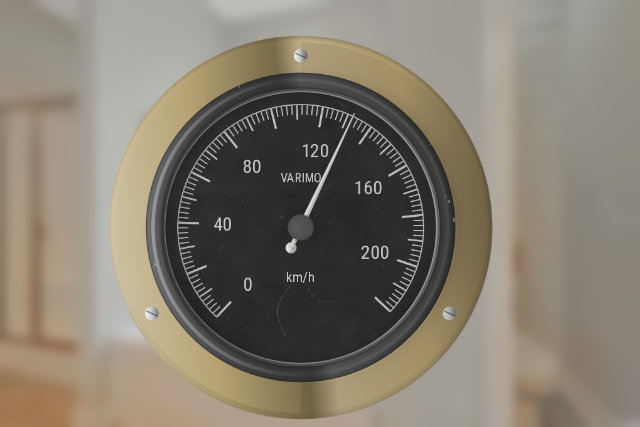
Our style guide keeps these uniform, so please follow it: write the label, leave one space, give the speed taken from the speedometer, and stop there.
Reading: 132 km/h
